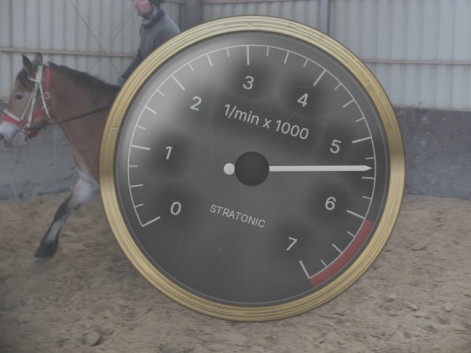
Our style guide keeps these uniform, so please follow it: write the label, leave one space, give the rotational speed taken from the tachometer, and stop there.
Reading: 5375 rpm
